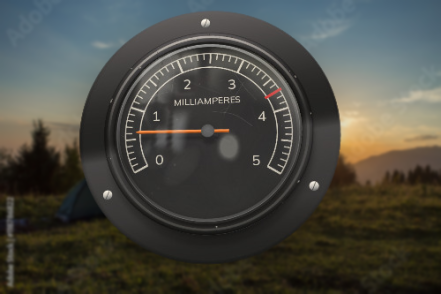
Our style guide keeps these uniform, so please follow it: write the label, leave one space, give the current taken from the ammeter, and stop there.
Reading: 0.6 mA
